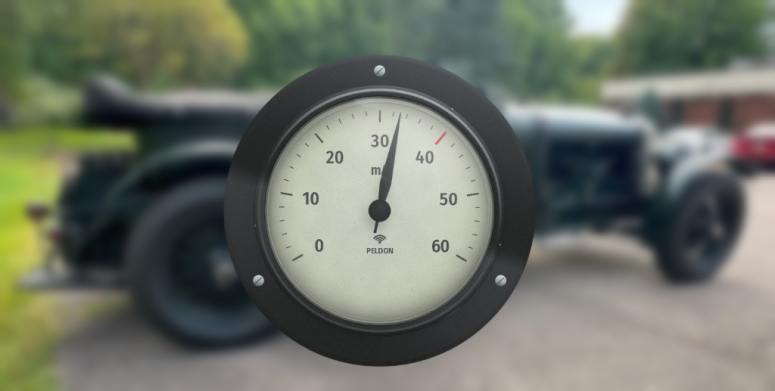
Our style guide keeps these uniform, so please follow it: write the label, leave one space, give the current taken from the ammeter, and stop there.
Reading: 33 mA
